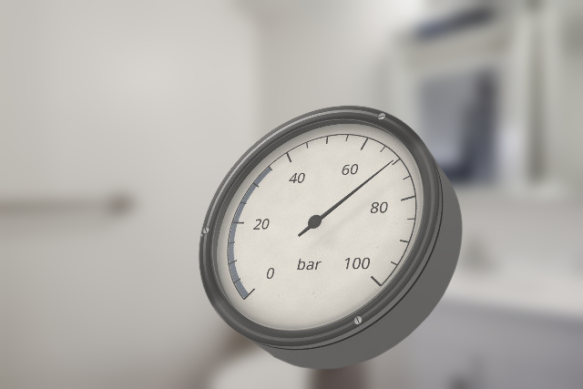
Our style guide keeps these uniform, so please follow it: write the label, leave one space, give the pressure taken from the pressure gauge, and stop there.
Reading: 70 bar
